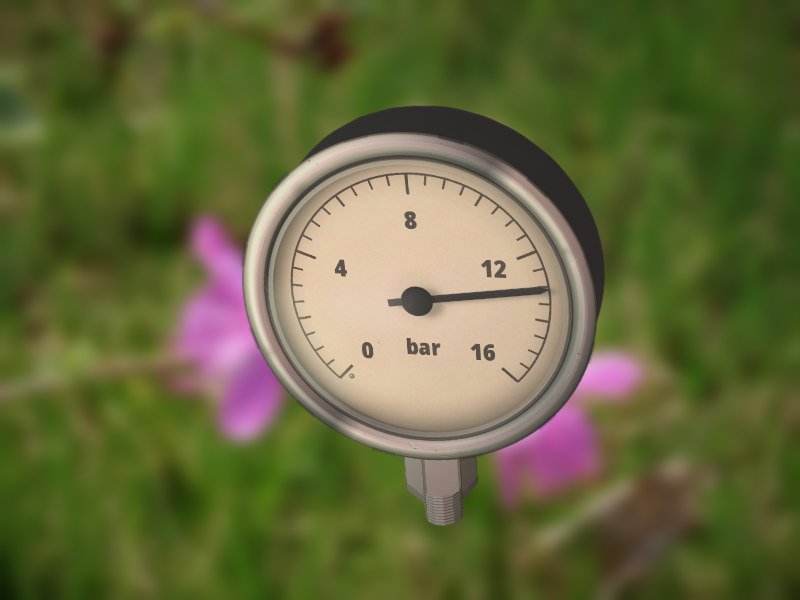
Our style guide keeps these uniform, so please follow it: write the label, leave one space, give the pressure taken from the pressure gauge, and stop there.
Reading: 13 bar
